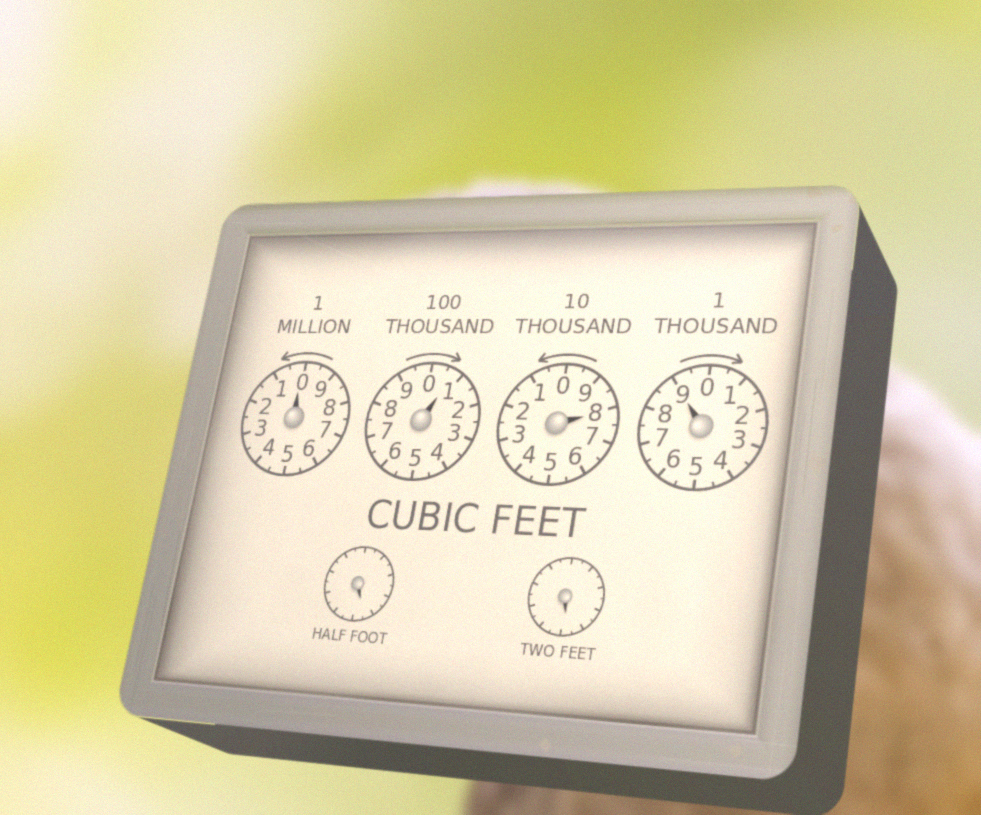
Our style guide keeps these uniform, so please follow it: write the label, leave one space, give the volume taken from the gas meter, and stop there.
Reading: 7900 ft³
